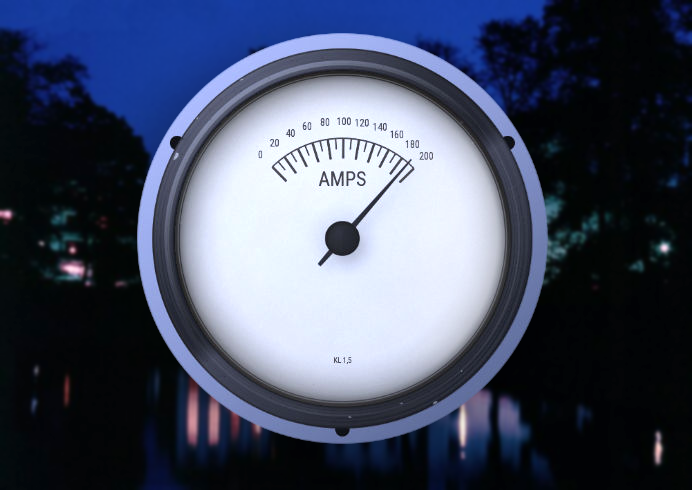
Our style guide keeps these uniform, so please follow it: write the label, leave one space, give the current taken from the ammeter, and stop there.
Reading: 190 A
